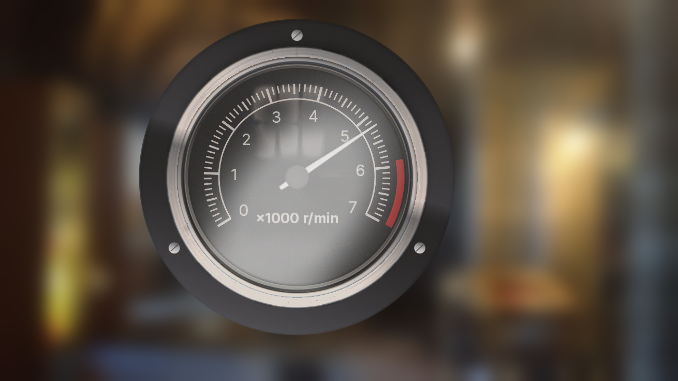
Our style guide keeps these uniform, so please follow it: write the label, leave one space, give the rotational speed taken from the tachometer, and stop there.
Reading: 5200 rpm
